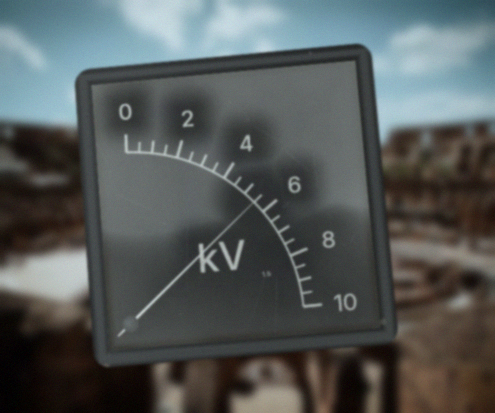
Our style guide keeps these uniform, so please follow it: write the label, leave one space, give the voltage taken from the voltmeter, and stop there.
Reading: 5.5 kV
